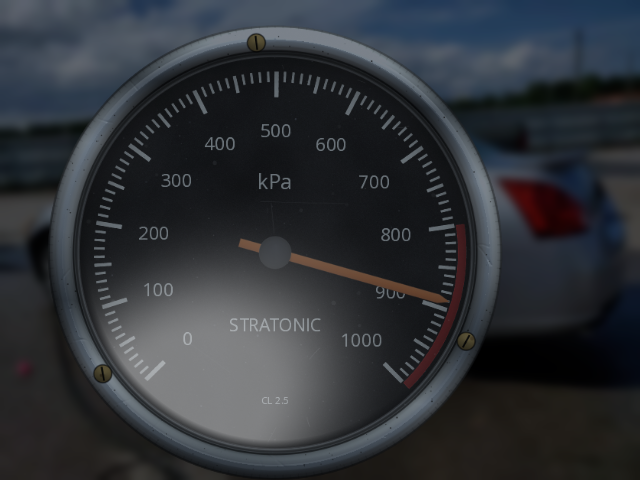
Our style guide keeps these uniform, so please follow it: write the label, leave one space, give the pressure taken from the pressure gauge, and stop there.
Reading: 890 kPa
